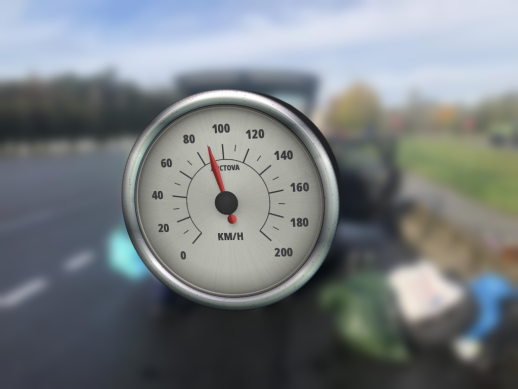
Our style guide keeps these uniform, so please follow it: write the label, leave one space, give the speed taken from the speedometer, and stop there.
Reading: 90 km/h
